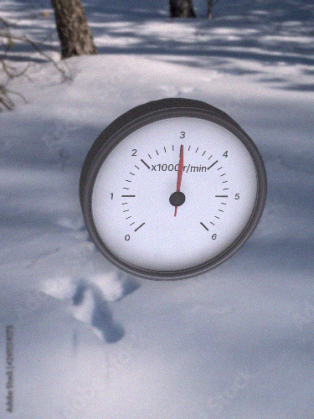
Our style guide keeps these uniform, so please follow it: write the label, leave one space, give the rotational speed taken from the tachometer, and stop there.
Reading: 3000 rpm
